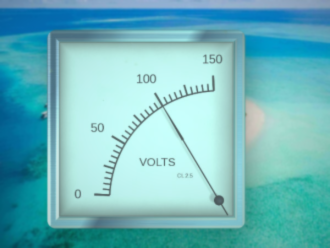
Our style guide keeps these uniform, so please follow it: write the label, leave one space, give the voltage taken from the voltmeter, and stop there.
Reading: 100 V
